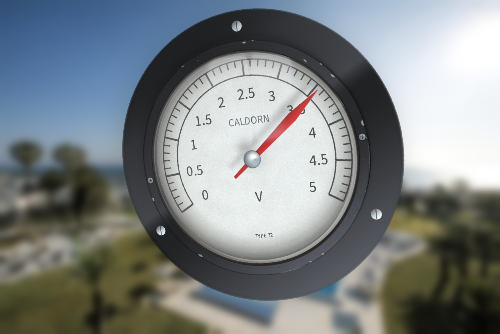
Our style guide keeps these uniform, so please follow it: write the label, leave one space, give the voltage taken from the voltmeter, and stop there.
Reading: 3.55 V
